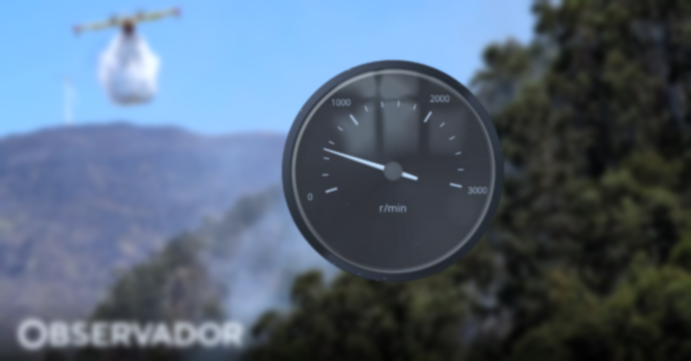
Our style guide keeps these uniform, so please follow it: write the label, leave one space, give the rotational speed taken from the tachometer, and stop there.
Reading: 500 rpm
